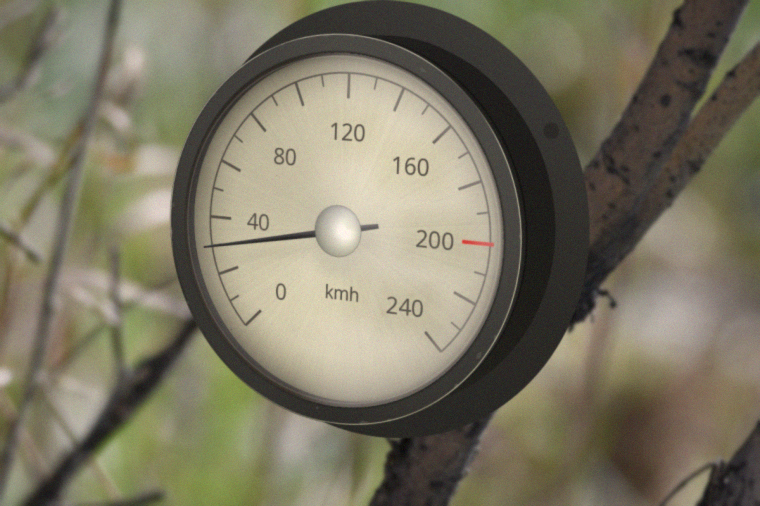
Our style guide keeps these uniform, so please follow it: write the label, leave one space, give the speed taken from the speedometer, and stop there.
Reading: 30 km/h
